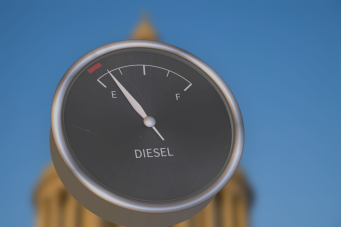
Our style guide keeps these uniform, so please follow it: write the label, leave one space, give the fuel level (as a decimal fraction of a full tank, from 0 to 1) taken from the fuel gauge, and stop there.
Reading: 0.125
